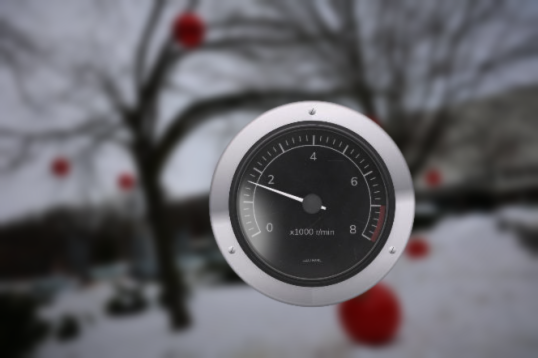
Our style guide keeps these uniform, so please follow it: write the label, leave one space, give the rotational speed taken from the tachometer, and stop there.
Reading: 1600 rpm
